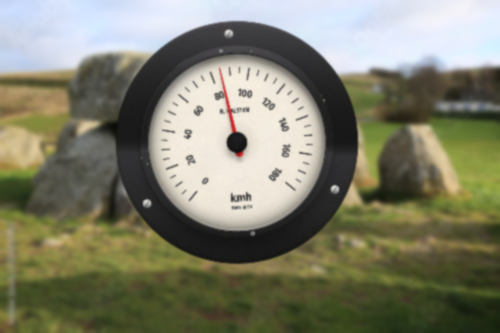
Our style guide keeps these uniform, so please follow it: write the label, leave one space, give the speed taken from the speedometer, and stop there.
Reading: 85 km/h
